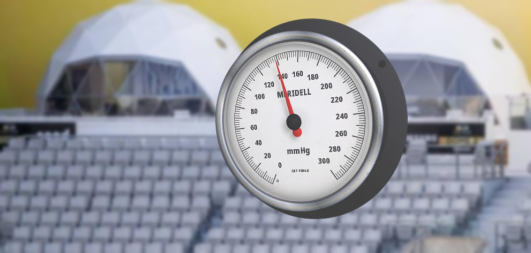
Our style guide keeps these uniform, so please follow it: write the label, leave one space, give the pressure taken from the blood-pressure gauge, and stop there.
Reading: 140 mmHg
